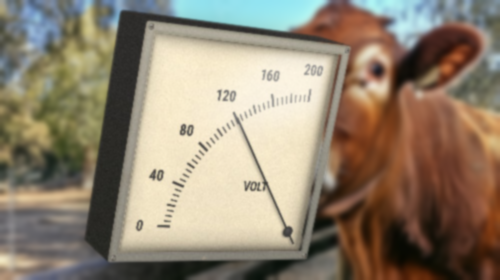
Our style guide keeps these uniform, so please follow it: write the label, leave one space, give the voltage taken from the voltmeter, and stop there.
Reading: 120 V
